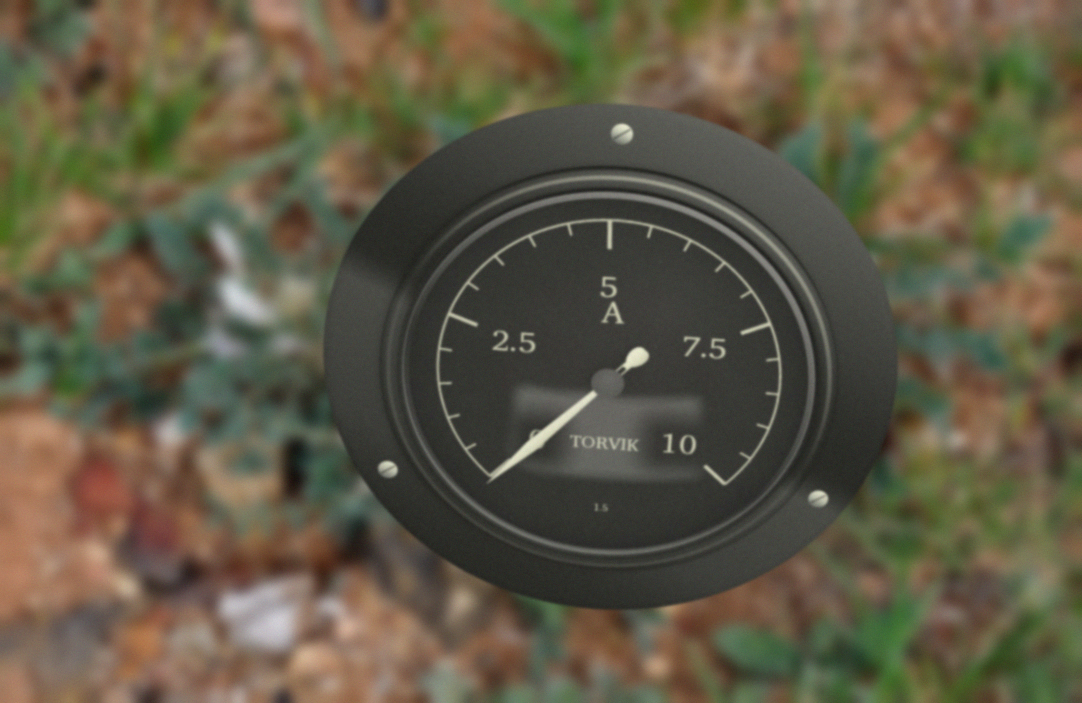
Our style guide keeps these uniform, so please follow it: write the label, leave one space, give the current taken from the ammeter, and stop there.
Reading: 0 A
